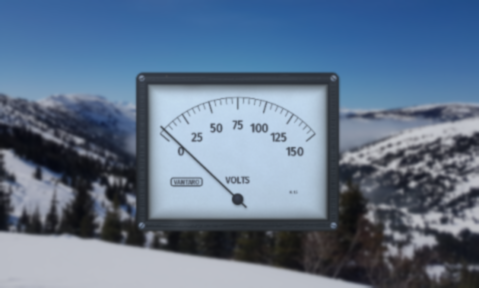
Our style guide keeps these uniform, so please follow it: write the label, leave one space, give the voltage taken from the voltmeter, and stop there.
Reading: 5 V
